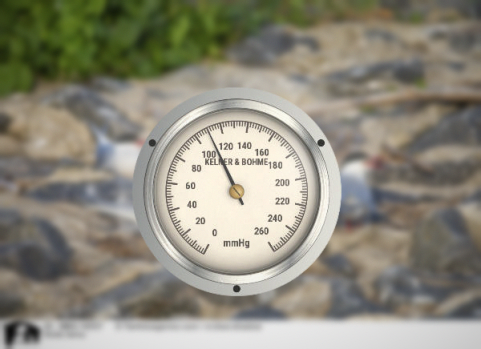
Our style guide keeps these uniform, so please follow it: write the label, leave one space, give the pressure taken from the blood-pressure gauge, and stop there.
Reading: 110 mmHg
